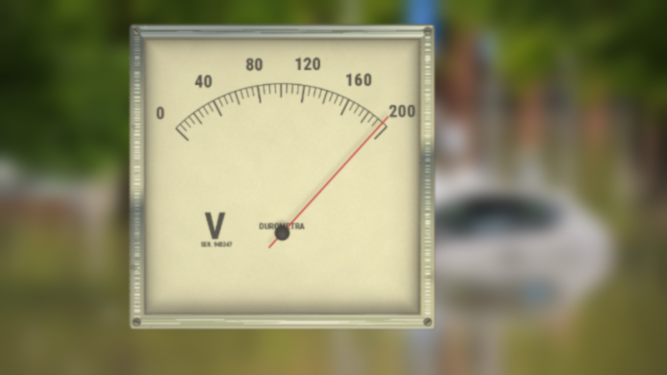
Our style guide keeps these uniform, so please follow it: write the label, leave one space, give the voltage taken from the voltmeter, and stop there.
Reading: 195 V
